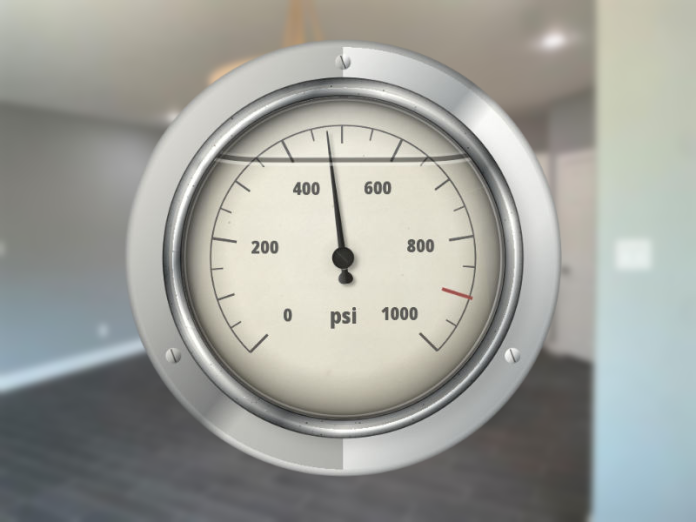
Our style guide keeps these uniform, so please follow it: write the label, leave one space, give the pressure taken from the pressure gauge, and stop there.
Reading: 475 psi
